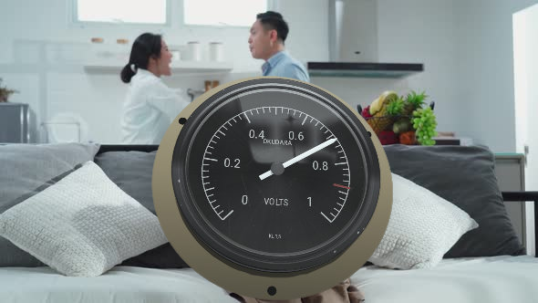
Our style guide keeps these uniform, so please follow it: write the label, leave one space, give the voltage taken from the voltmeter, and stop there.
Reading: 0.72 V
